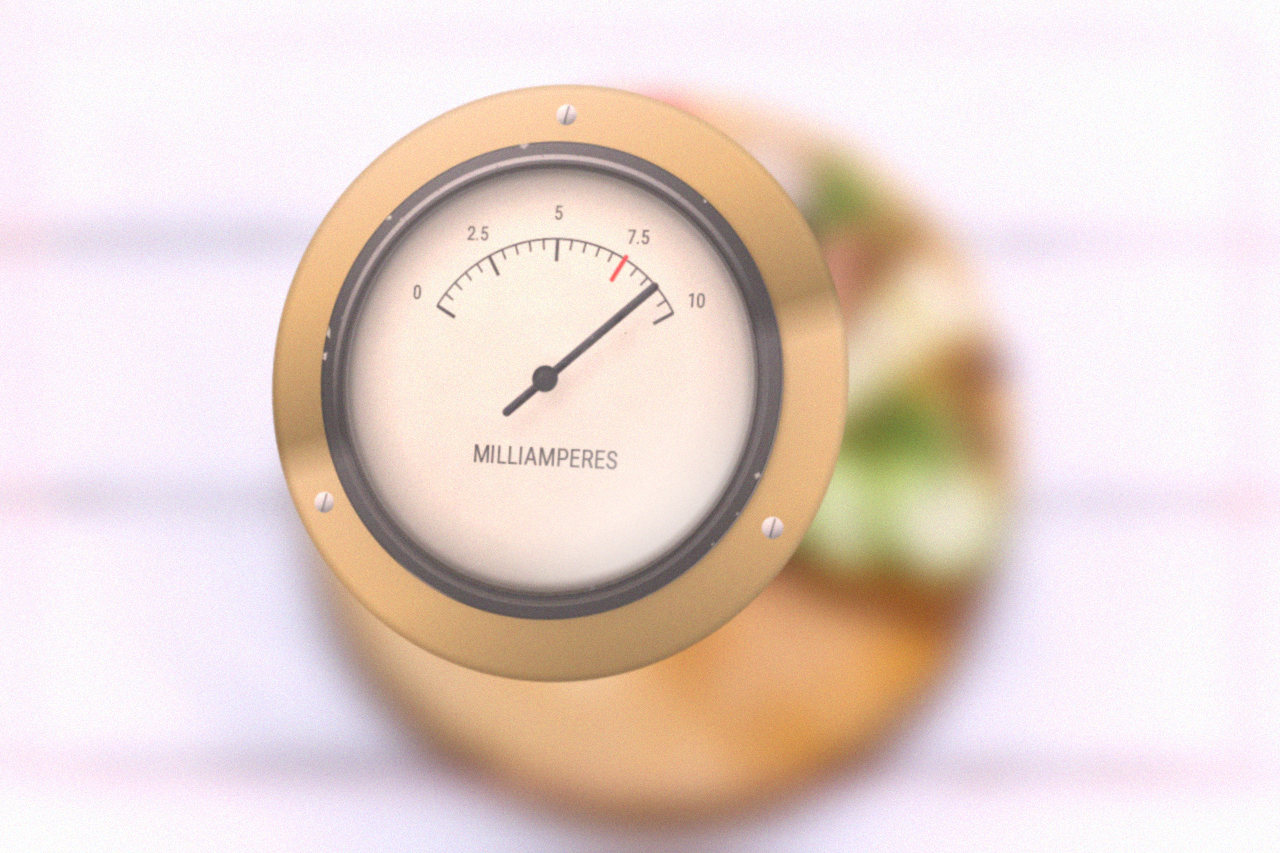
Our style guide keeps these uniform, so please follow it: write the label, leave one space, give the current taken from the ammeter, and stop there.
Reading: 9 mA
